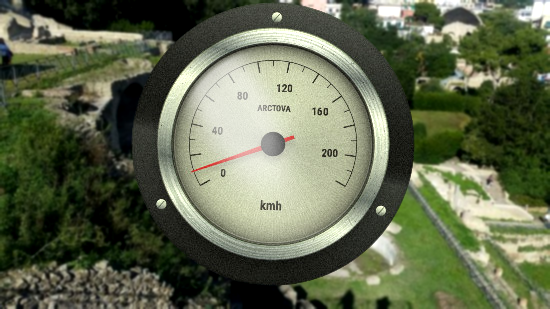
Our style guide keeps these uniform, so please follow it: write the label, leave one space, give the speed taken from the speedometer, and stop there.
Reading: 10 km/h
